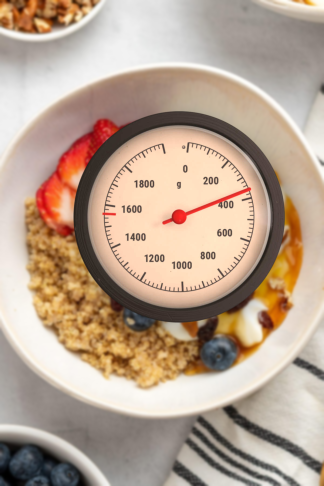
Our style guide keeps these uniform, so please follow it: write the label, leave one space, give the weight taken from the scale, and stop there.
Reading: 360 g
